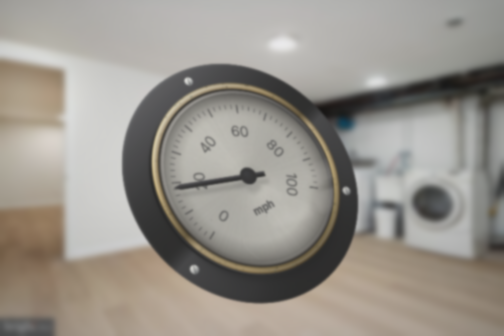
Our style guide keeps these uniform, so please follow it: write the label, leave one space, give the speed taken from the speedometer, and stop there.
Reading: 18 mph
